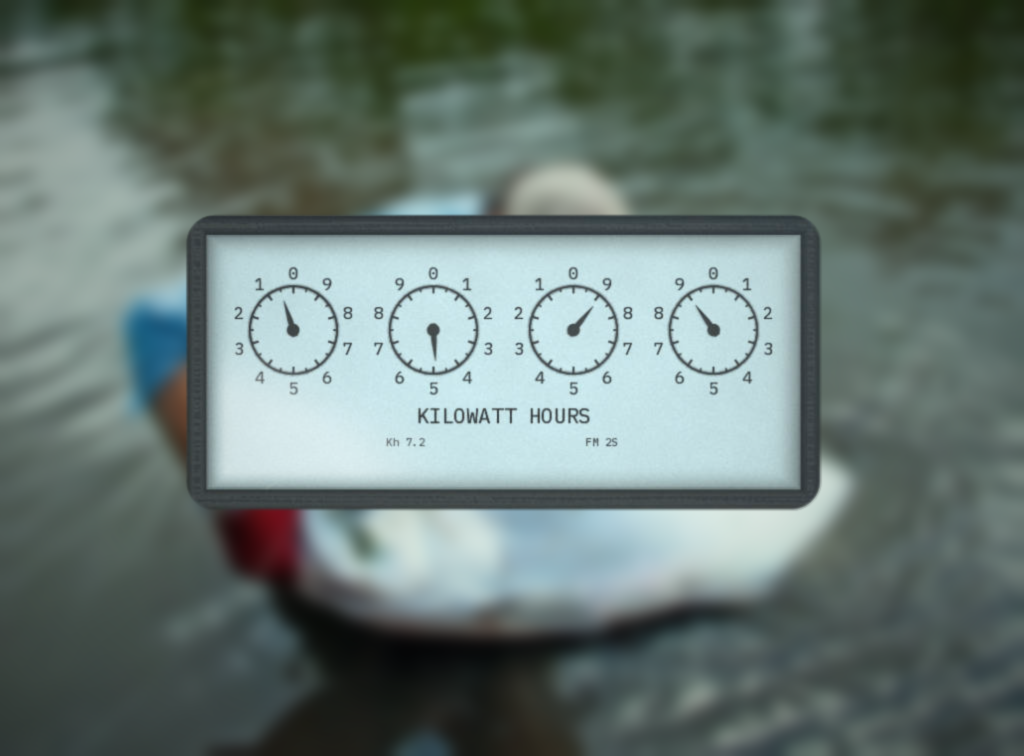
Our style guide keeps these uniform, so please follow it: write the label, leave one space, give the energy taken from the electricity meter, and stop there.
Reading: 489 kWh
